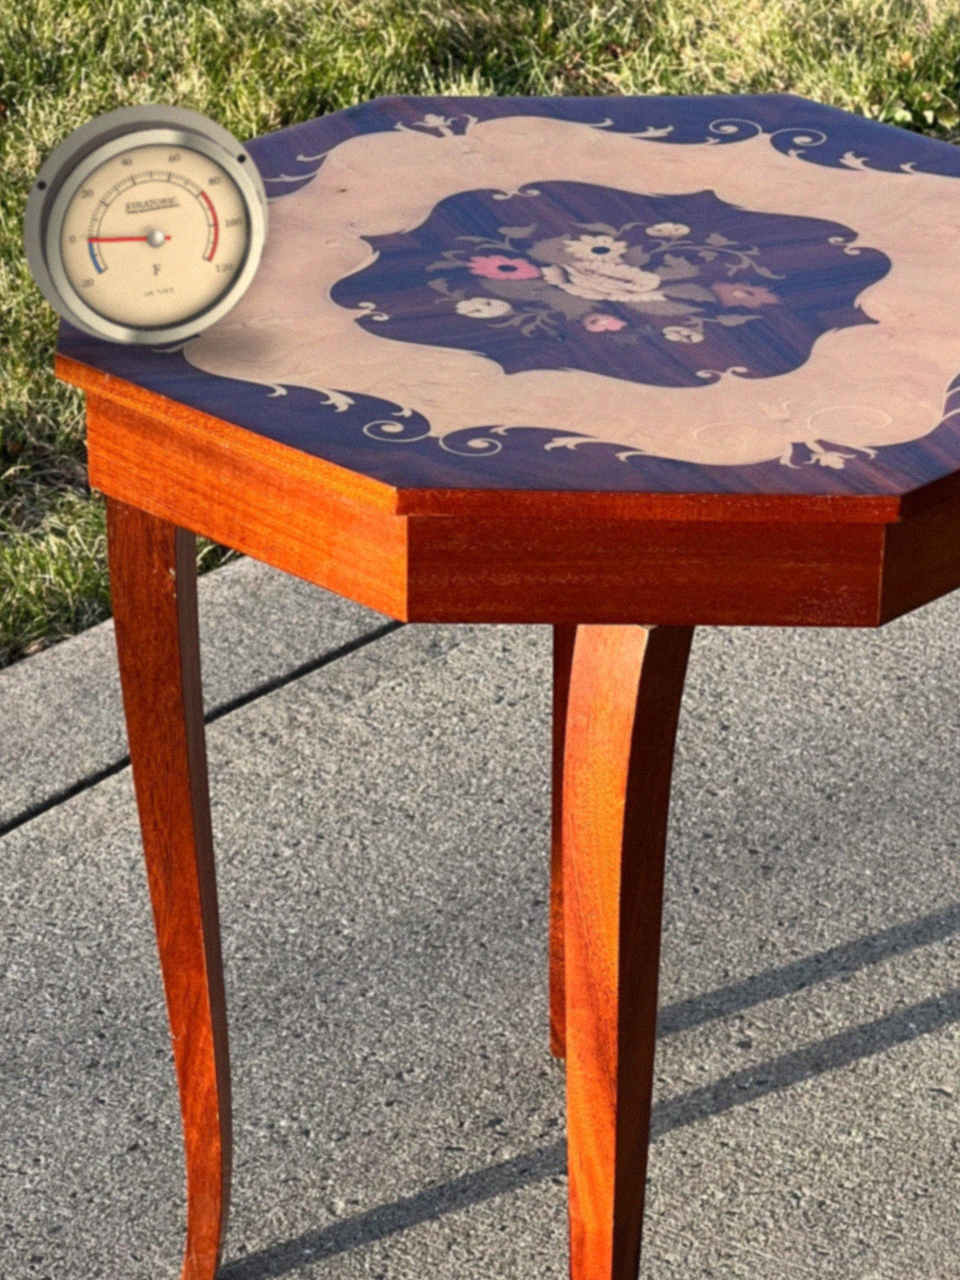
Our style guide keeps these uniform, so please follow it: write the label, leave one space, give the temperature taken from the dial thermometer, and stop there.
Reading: 0 °F
